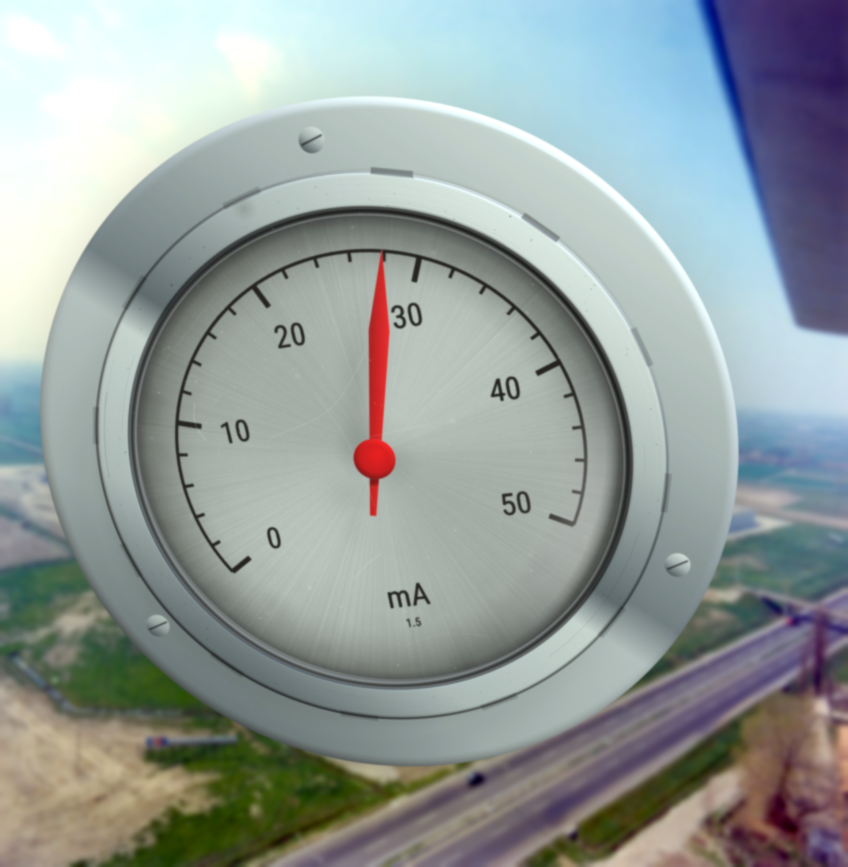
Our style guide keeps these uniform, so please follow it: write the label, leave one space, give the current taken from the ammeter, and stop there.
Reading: 28 mA
